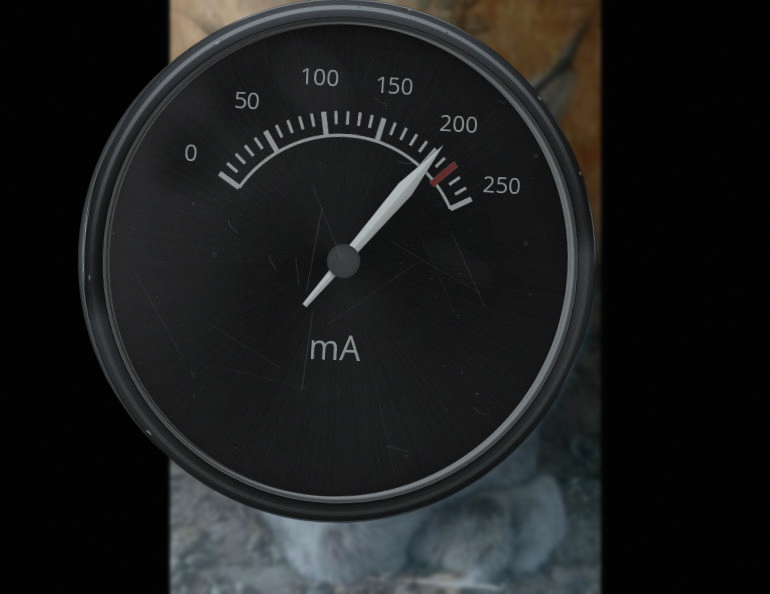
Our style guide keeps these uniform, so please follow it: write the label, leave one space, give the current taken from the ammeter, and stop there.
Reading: 200 mA
